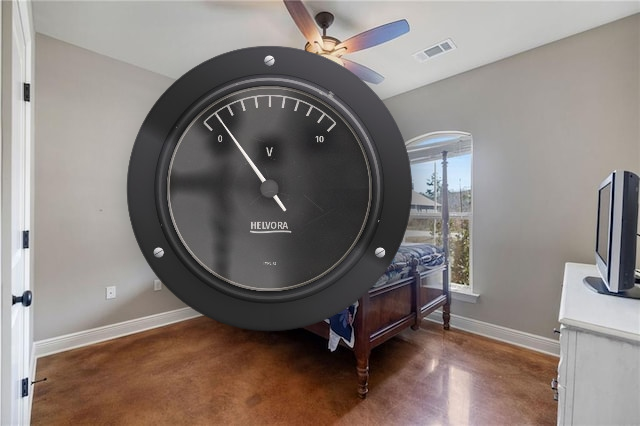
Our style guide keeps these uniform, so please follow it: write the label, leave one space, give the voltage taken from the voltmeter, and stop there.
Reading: 1 V
